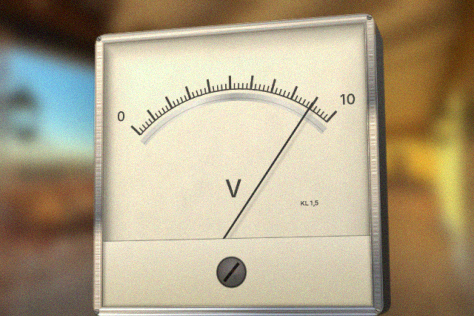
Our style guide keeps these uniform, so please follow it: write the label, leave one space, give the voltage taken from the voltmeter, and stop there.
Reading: 9 V
